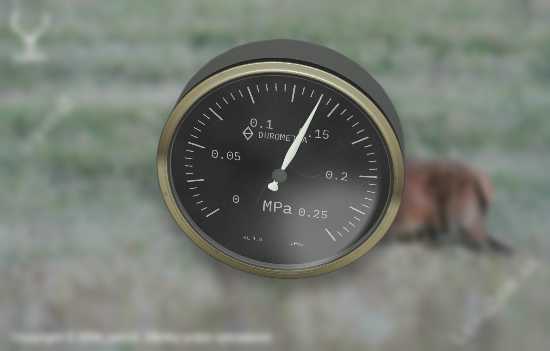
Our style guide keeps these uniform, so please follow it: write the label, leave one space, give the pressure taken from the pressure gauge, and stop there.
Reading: 0.14 MPa
